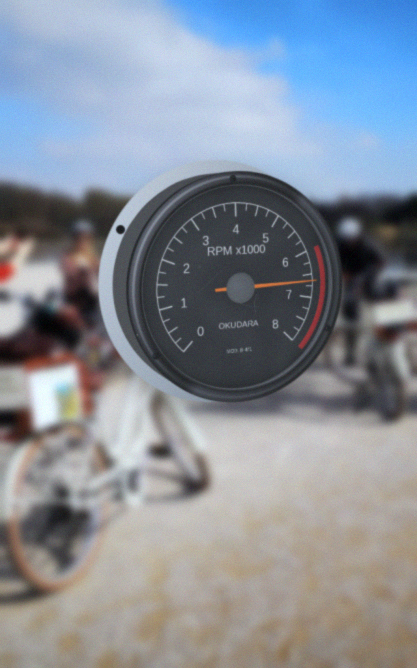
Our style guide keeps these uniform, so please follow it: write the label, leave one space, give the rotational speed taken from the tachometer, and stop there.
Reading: 6625 rpm
